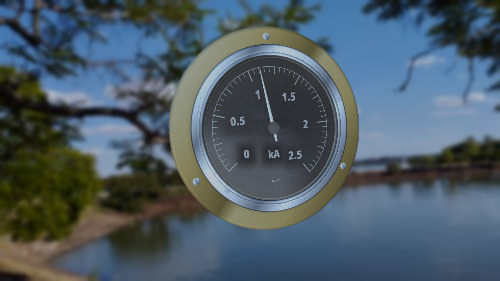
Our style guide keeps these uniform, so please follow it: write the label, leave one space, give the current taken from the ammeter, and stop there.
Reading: 1.1 kA
